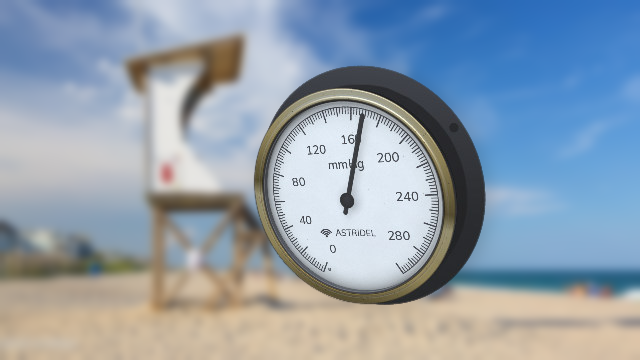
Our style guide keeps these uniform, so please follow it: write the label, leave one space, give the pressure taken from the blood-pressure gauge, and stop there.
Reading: 170 mmHg
